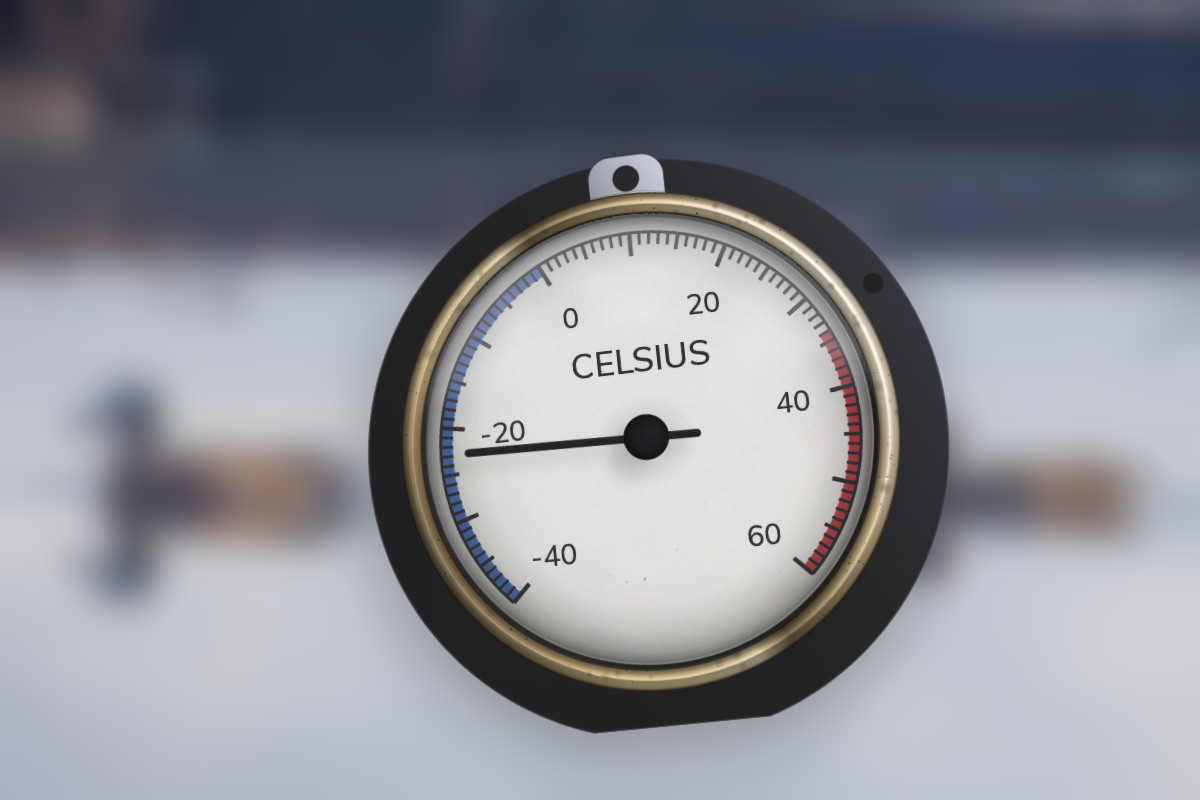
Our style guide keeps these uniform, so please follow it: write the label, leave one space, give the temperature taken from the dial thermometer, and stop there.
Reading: -23 °C
